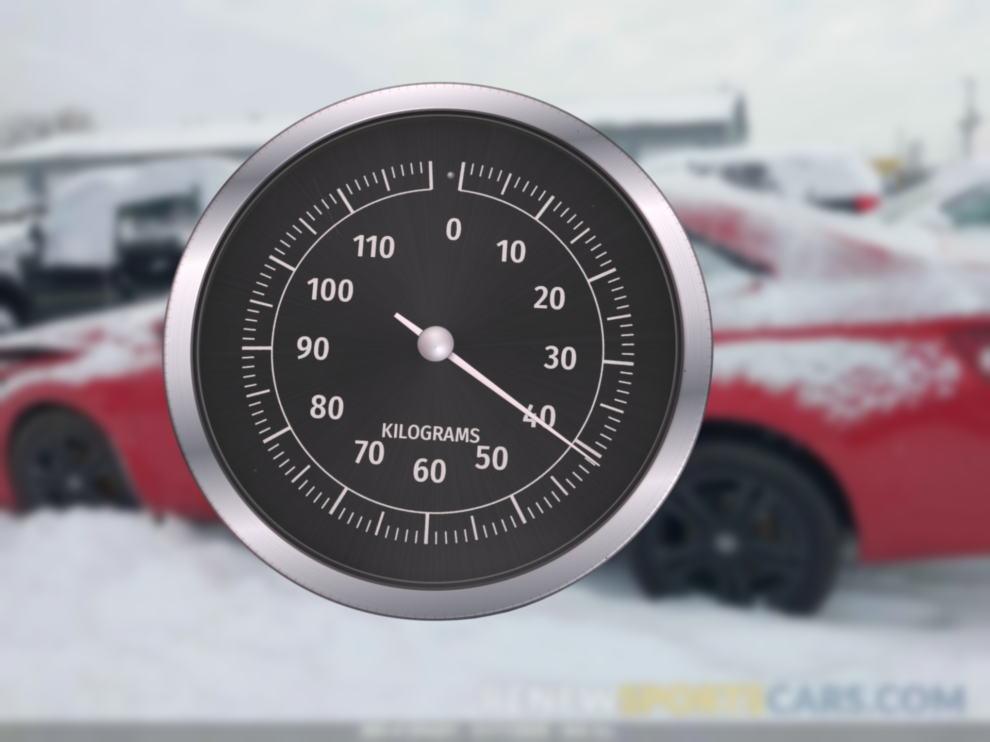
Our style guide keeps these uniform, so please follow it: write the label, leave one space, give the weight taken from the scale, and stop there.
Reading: 41 kg
